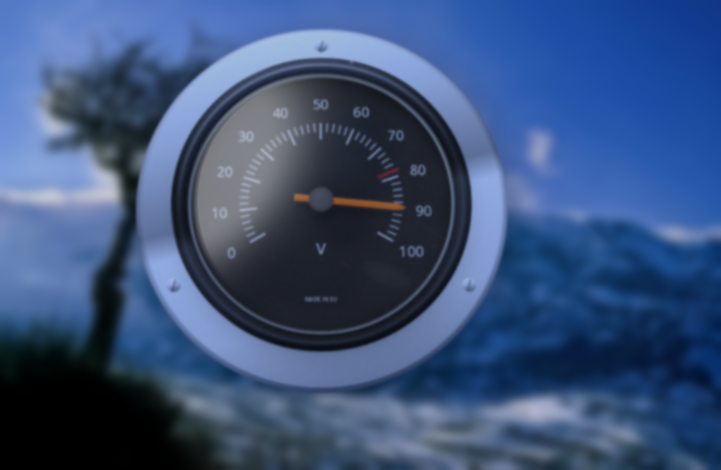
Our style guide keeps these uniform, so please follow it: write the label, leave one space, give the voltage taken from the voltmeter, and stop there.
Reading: 90 V
